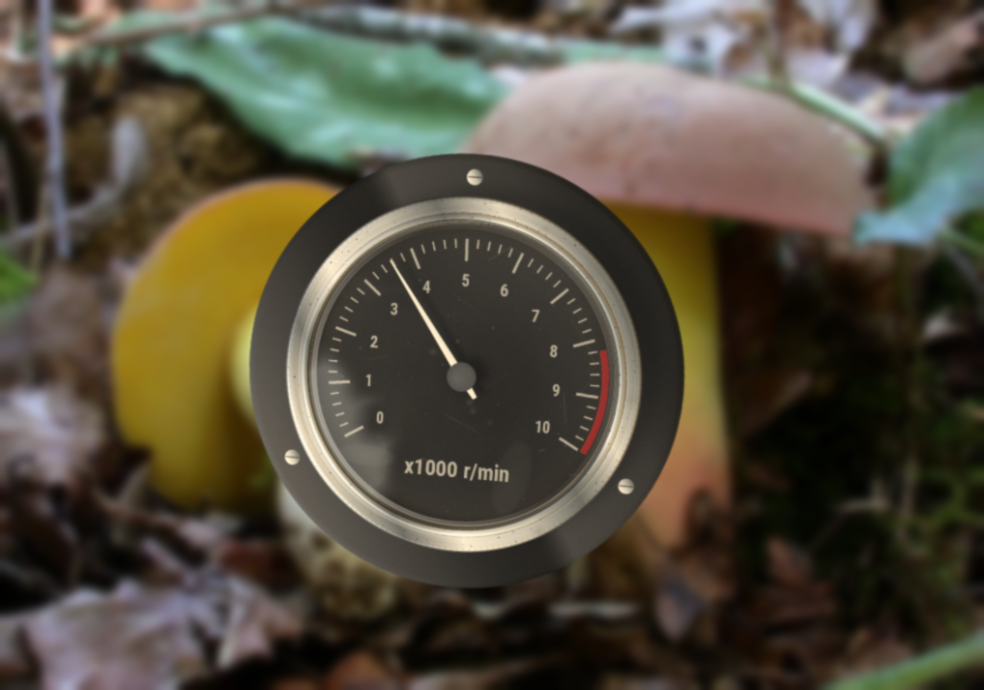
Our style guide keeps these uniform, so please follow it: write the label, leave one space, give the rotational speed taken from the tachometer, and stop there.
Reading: 3600 rpm
